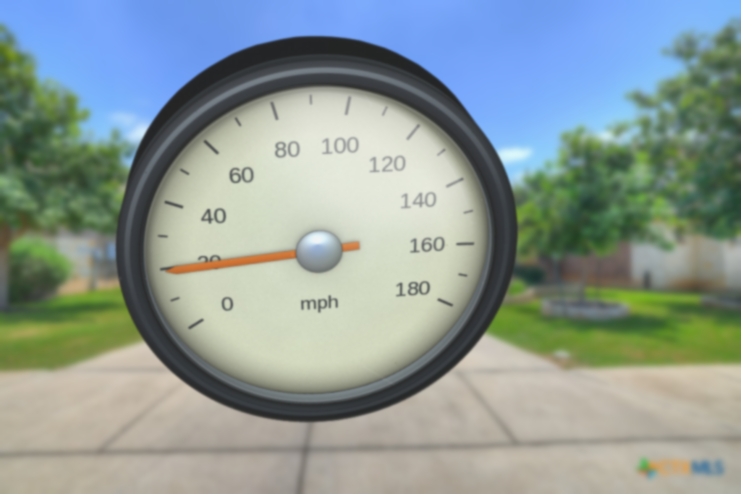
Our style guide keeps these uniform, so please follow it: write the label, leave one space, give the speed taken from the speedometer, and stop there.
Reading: 20 mph
